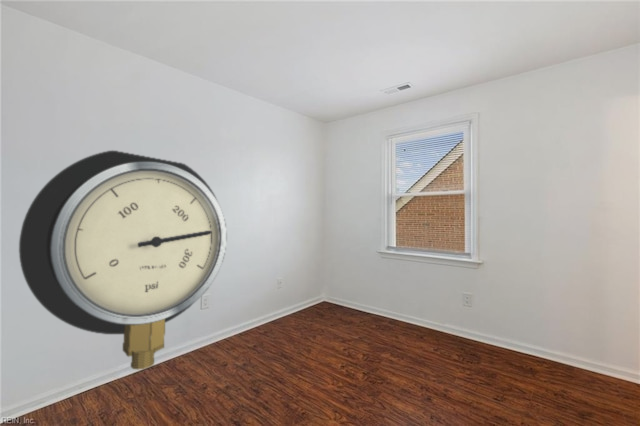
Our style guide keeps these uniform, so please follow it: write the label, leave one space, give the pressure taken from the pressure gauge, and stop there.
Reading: 250 psi
